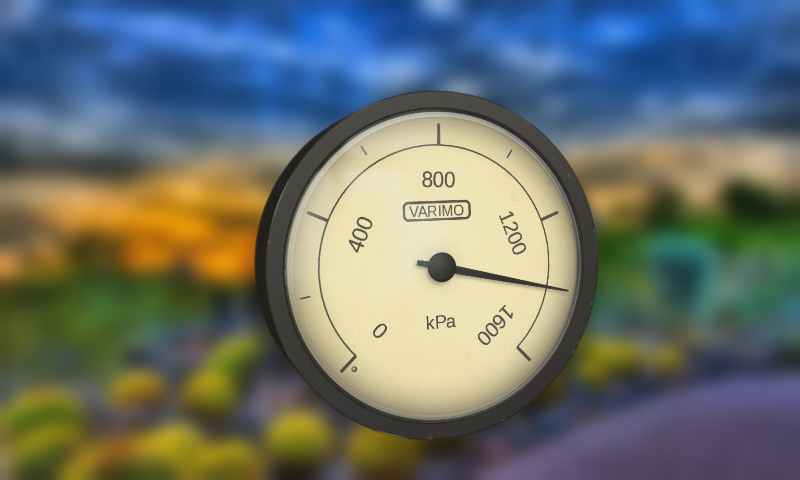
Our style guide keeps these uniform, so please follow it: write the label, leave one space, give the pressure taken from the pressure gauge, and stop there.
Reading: 1400 kPa
